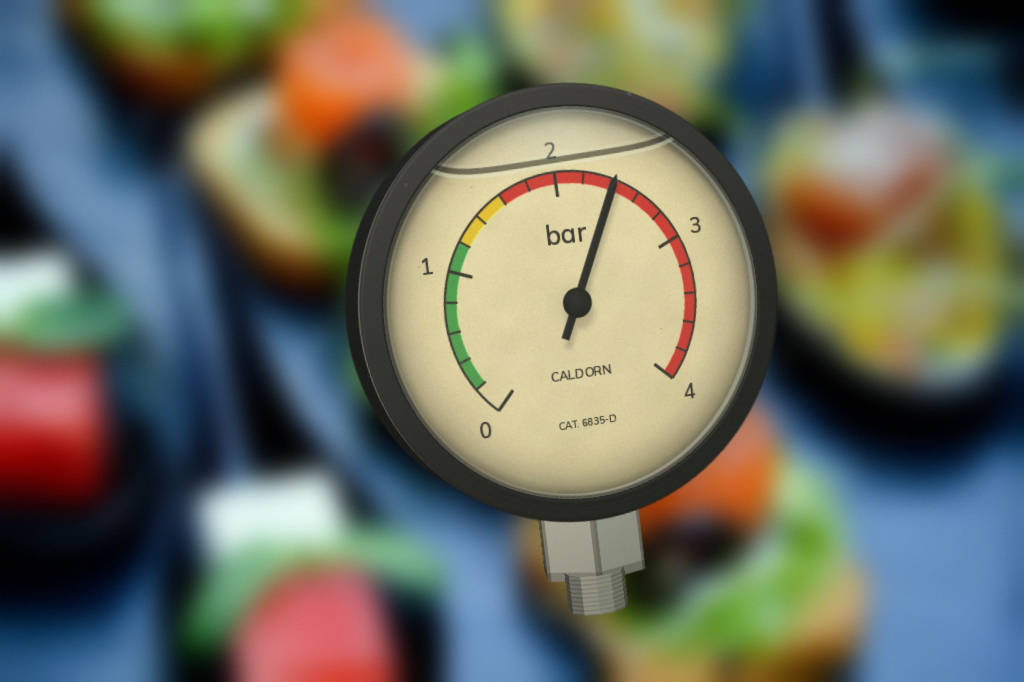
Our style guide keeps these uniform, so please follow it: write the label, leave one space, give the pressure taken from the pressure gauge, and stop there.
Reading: 2.4 bar
